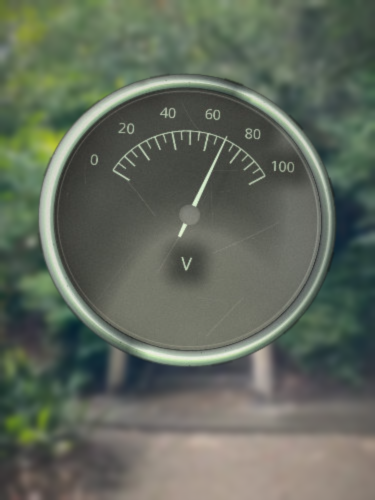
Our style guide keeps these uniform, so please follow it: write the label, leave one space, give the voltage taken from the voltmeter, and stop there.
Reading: 70 V
